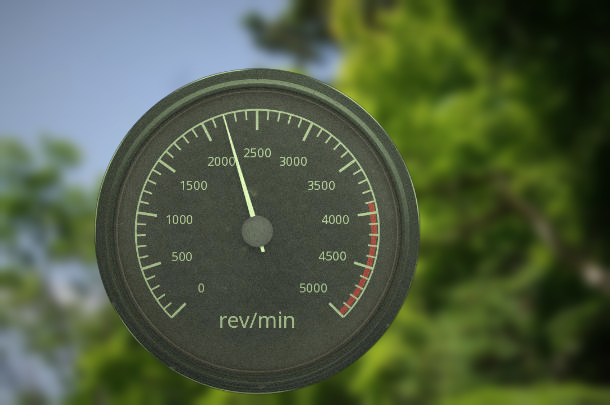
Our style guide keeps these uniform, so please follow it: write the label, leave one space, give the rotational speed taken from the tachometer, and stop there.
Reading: 2200 rpm
